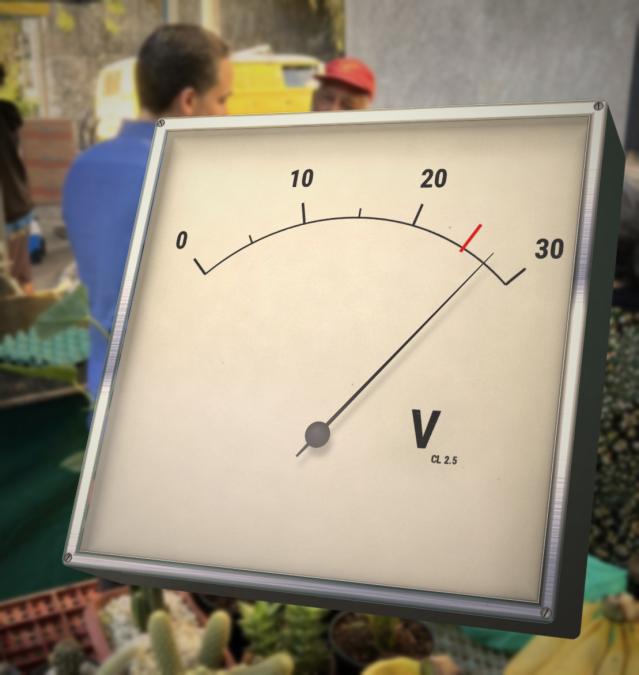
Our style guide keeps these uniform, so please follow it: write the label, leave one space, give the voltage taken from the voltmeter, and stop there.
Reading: 27.5 V
